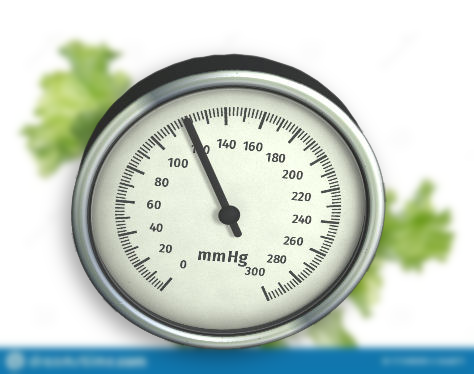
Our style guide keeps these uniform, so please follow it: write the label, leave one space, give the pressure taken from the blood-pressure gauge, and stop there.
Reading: 120 mmHg
